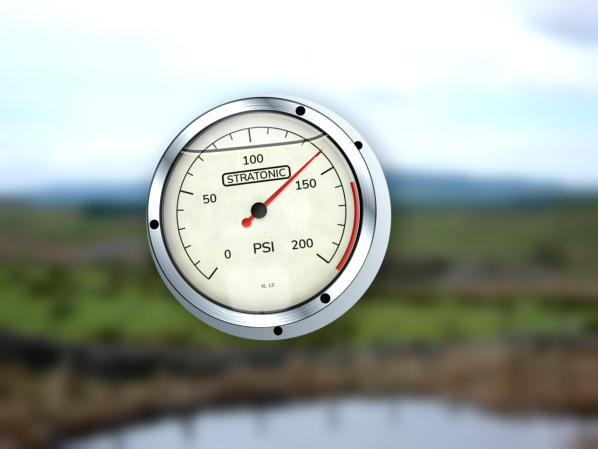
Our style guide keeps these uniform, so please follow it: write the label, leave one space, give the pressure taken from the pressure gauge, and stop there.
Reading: 140 psi
